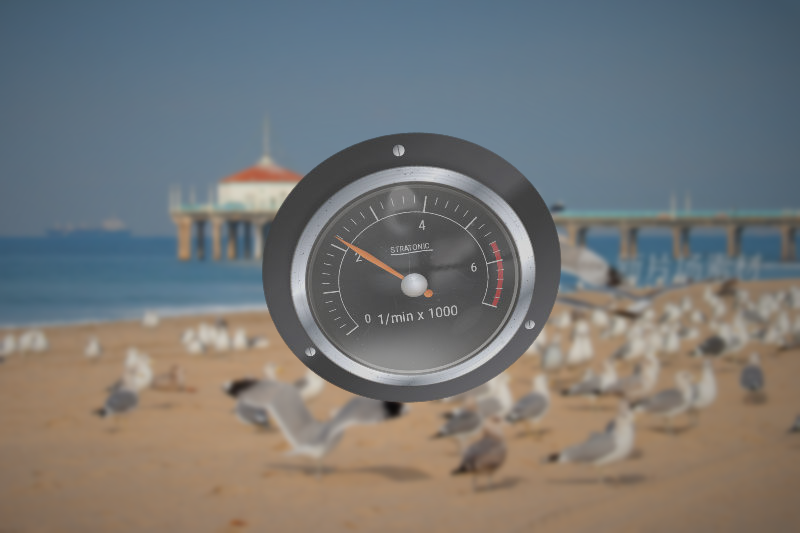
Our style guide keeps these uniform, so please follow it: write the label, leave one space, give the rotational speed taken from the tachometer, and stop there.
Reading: 2200 rpm
